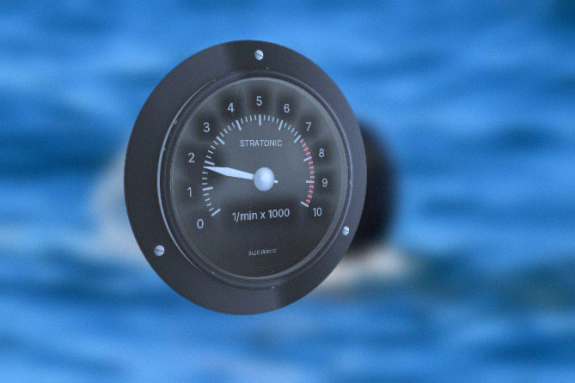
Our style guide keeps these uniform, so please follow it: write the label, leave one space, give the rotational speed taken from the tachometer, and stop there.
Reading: 1800 rpm
